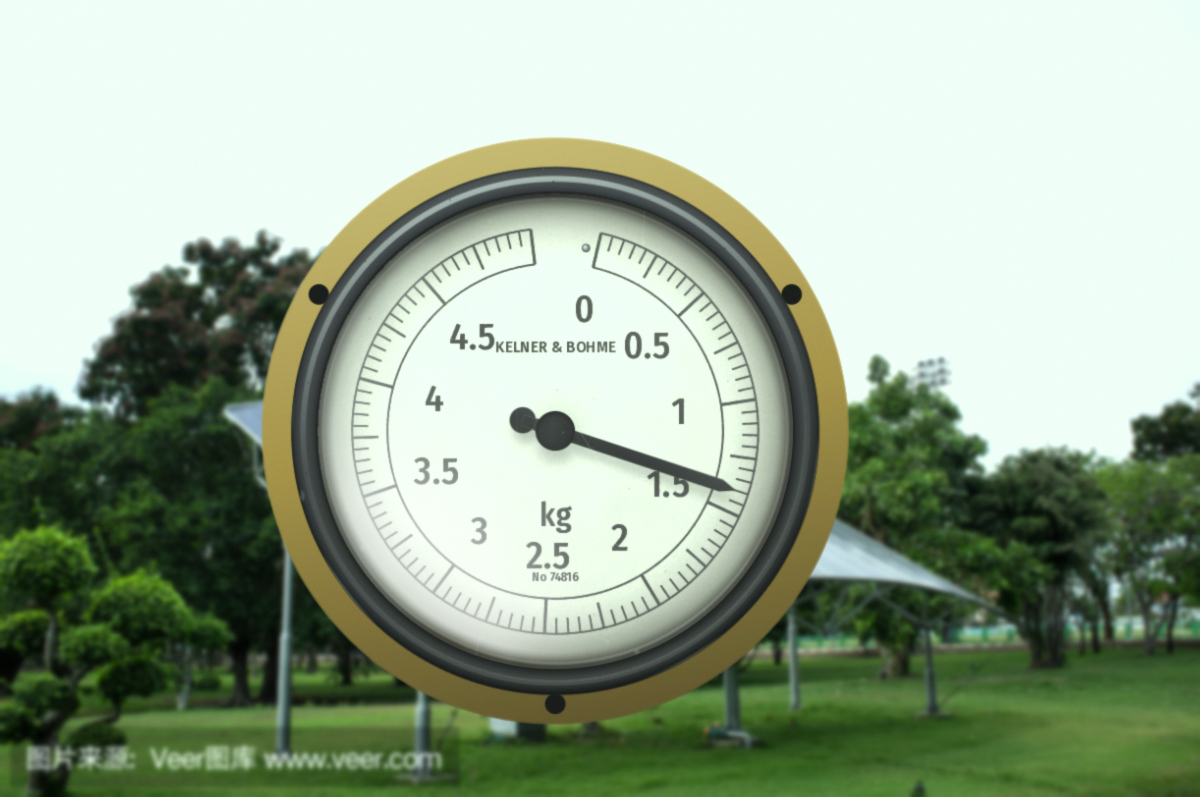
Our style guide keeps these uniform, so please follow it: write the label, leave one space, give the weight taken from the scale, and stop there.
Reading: 1.4 kg
